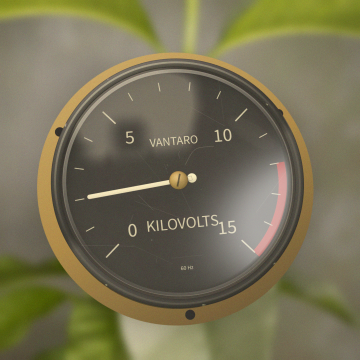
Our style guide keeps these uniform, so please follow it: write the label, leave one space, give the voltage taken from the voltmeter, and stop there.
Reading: 2 kV
